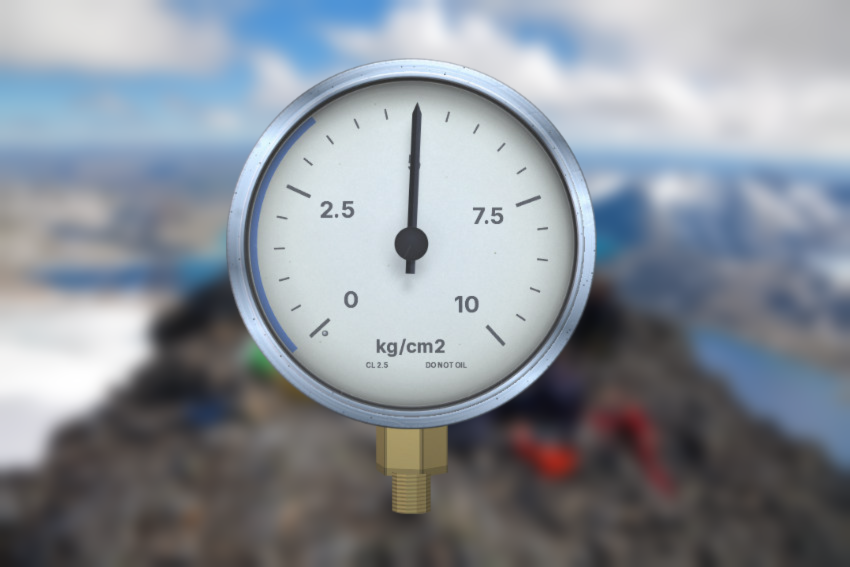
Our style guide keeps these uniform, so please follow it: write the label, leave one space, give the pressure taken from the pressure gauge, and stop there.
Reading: 5 kg/cm²
